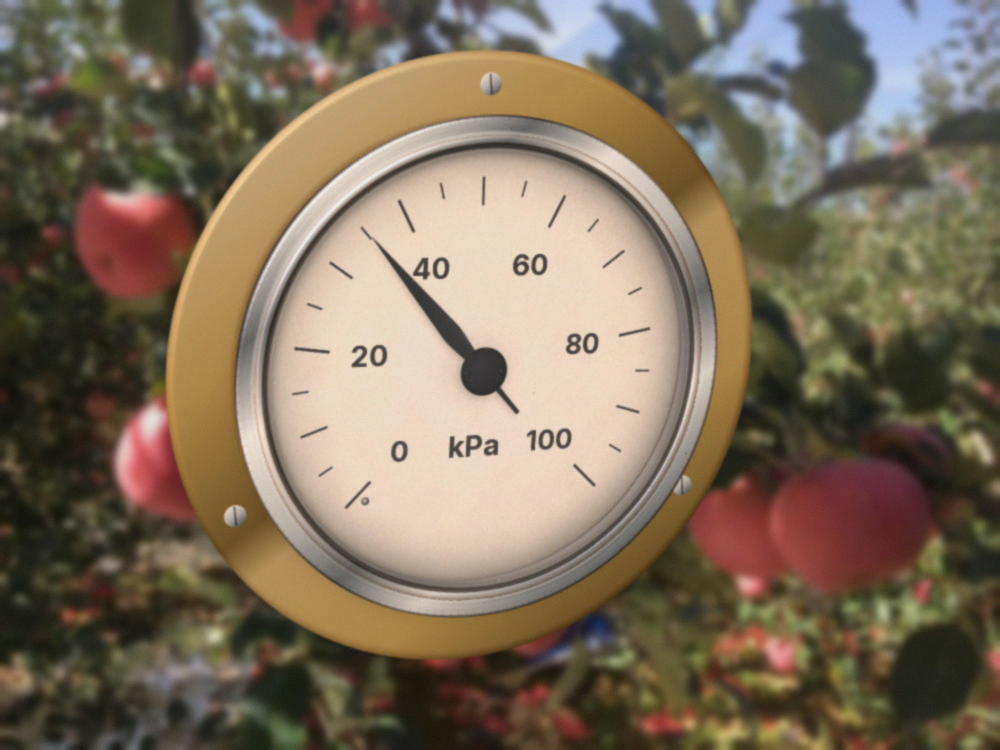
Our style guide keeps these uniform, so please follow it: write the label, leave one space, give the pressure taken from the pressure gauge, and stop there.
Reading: 35 kPa
